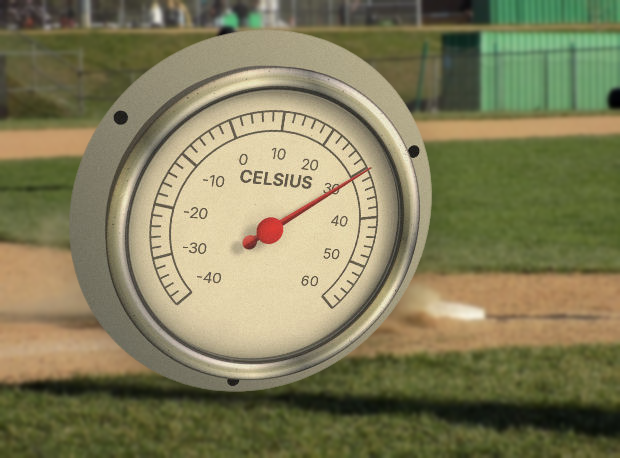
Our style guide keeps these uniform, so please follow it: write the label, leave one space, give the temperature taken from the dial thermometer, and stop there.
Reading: 30 °C
